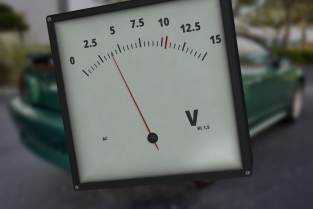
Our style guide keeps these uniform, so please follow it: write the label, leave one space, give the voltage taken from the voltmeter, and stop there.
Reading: 4 V
